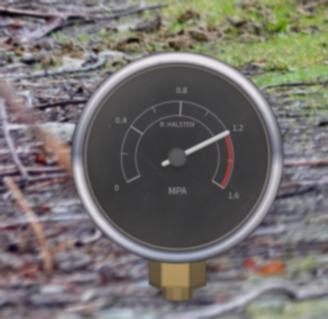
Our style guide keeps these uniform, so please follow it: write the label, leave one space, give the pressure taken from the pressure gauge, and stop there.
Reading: 1.2 MPa
